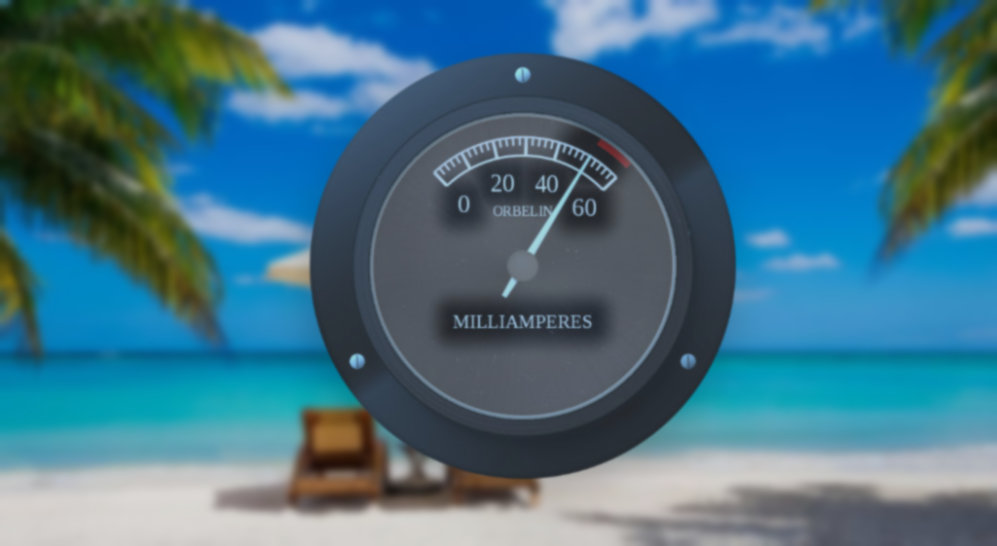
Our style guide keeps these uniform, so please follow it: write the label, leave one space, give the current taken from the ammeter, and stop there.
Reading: 50 mA
